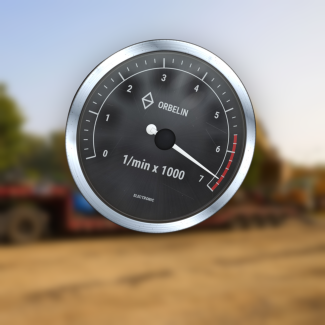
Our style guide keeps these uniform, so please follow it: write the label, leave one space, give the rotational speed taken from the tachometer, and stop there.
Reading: 6700 rpm
